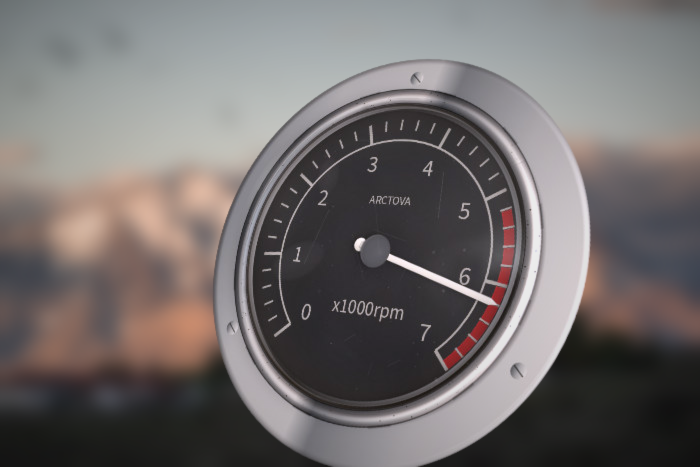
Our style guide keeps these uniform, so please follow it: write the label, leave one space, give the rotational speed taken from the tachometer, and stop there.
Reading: 6200 rpm
